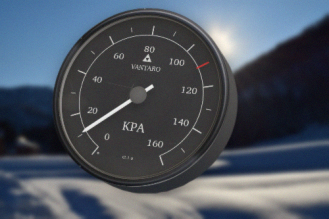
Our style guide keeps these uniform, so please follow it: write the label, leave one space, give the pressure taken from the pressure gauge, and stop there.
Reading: 10 kPa
